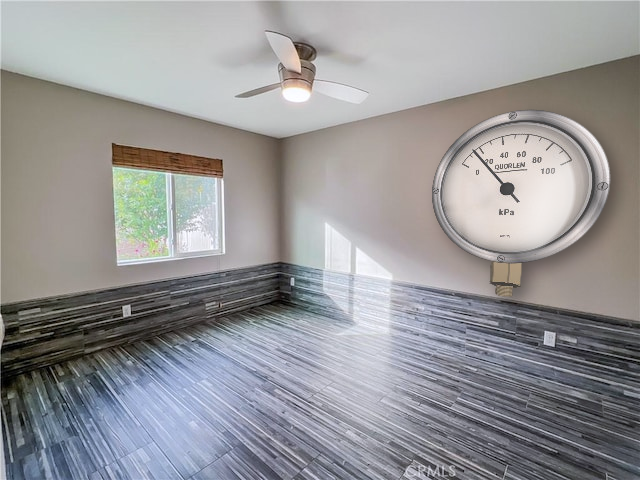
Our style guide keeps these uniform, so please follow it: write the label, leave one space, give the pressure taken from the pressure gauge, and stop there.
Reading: 15 kPa
